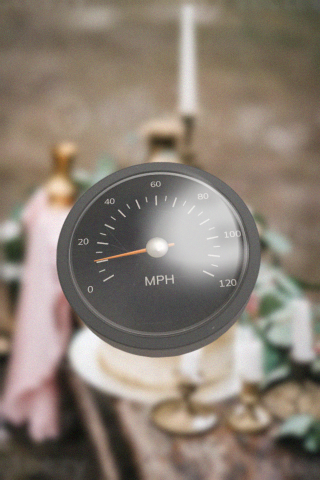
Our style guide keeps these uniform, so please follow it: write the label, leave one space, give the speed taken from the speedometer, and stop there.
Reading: 10 mph
